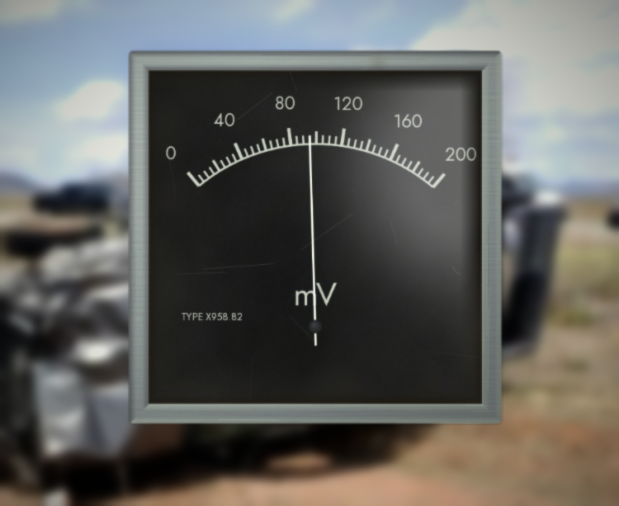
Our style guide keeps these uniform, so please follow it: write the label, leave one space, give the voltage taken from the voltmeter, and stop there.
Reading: 95 mV
